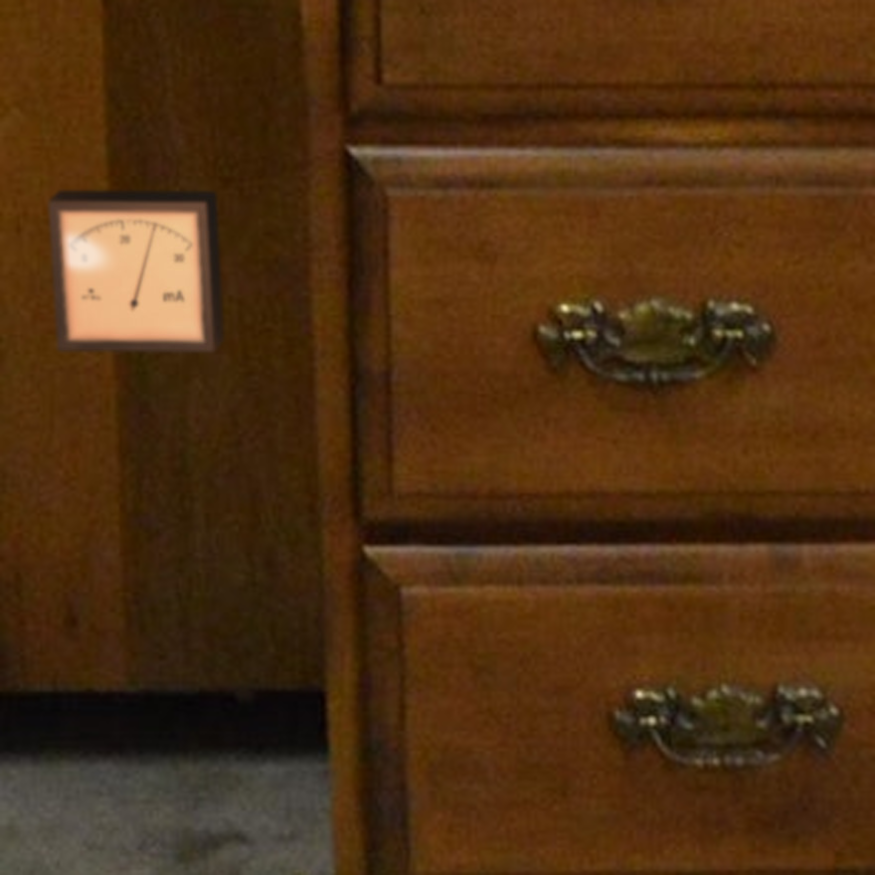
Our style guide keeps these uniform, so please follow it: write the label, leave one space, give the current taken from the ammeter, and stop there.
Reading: 25 mA
